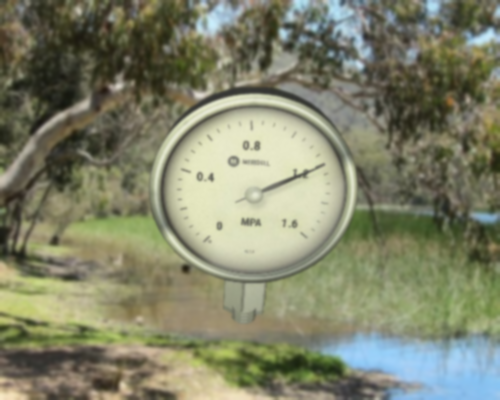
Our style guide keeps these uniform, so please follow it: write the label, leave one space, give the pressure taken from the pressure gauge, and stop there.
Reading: 1.2 MPa
